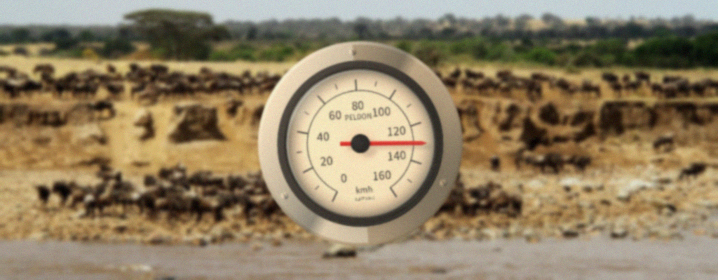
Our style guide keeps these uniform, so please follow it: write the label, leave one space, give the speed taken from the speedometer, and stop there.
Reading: 130 km/h
